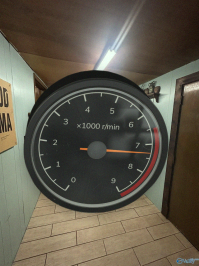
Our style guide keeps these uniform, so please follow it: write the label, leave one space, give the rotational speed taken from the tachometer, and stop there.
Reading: 7250 rpm
